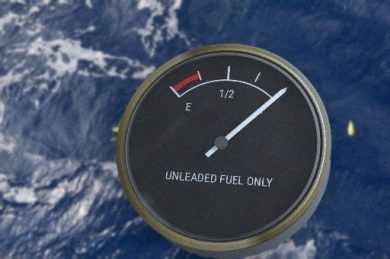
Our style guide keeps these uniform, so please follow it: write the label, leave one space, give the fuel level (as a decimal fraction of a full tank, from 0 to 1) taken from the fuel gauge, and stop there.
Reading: 1
